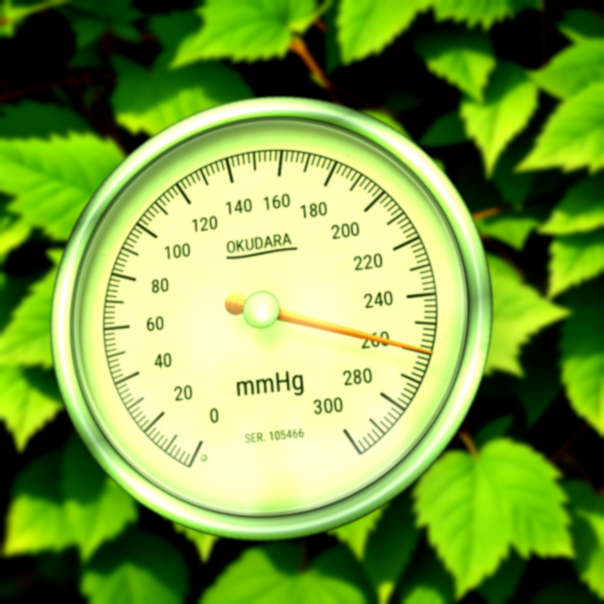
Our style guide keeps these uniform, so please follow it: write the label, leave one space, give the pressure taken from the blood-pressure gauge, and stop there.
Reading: 260 mmHg
